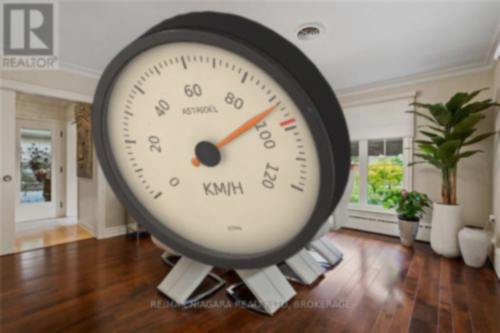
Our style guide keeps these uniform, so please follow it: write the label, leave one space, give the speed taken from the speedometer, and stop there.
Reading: 92 km/h
